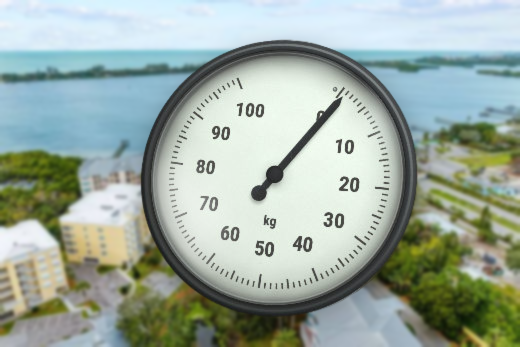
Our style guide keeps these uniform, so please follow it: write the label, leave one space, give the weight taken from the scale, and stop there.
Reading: 1 kg
